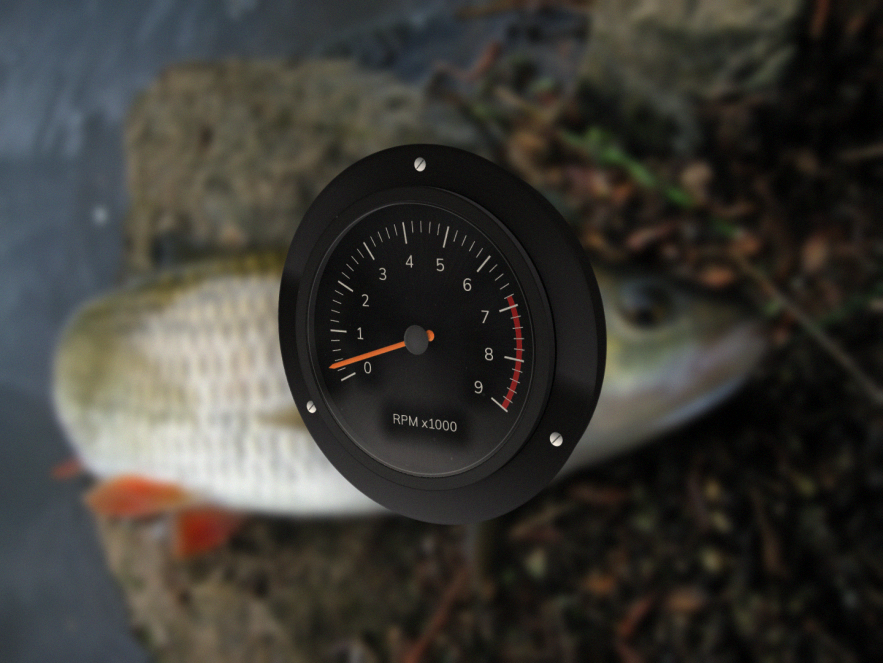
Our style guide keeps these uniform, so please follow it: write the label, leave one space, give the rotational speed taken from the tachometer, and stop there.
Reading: 300 rpm
